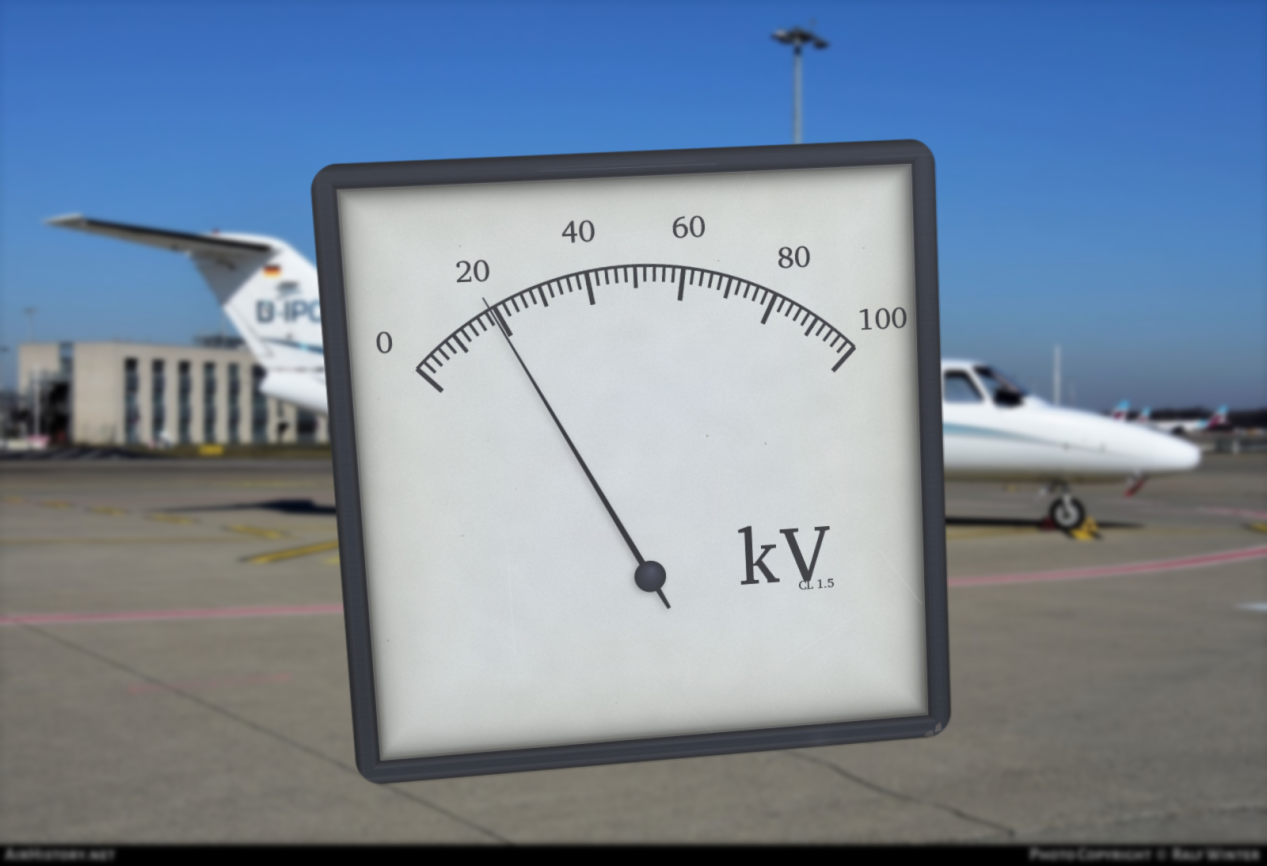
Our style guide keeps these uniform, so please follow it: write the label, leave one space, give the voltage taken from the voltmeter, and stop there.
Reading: 19 kV
